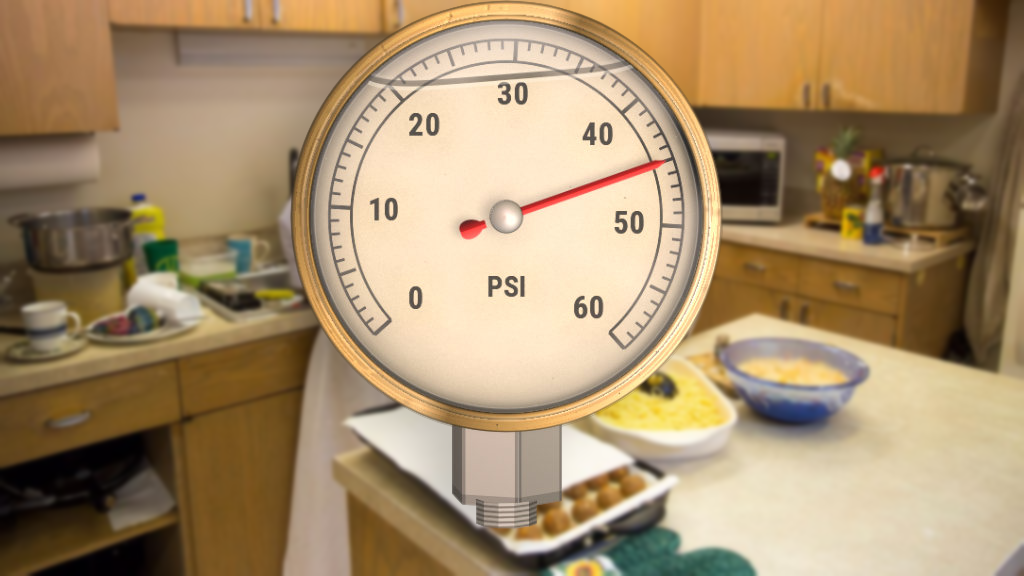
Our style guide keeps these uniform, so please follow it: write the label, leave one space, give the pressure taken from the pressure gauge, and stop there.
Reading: 45 psi
